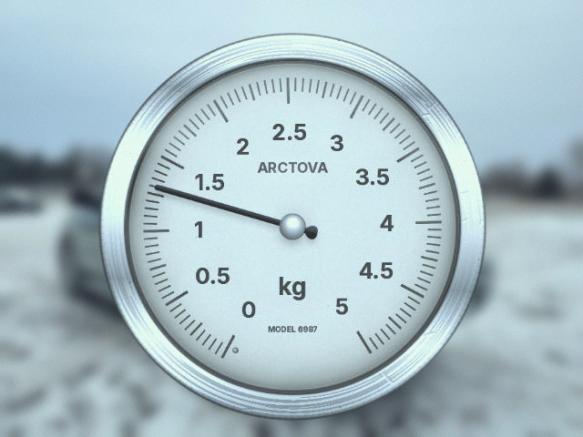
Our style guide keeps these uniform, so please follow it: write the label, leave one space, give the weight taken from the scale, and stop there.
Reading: 1.3 kg
